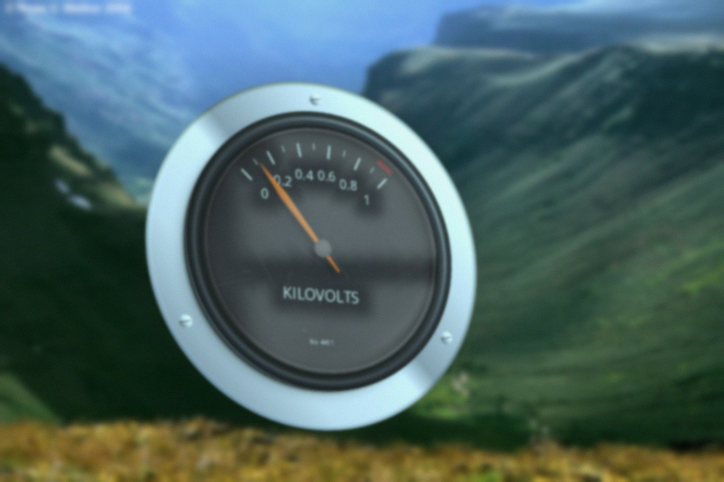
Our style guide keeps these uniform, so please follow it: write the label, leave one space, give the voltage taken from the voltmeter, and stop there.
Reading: 0.1 kV
